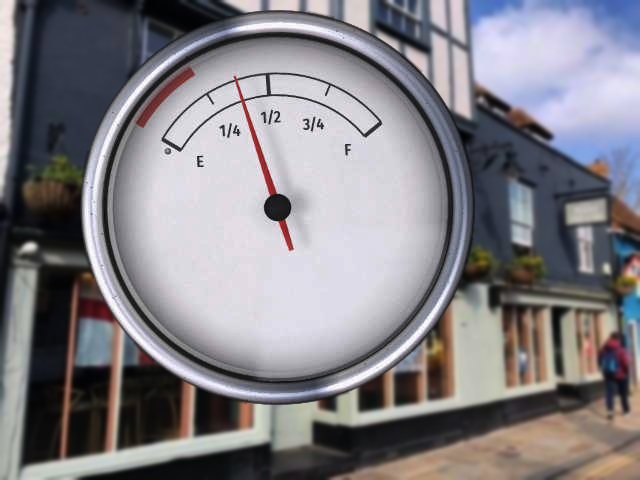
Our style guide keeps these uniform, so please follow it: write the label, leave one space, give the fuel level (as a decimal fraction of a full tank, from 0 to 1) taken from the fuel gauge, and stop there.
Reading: 0.375
